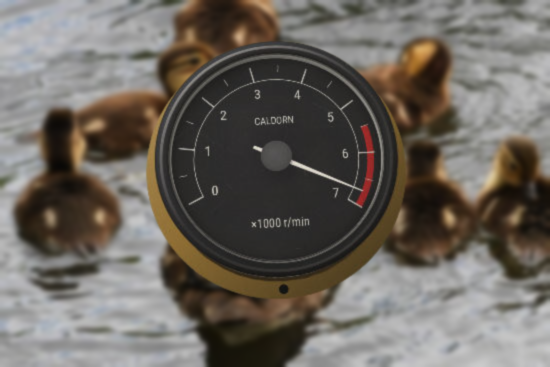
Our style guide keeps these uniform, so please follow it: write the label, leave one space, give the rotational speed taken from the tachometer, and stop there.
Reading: 6750 rpm
